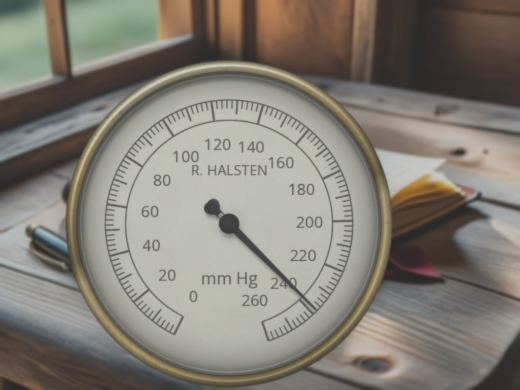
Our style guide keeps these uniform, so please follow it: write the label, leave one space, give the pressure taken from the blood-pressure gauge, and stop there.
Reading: 238 mmHg
